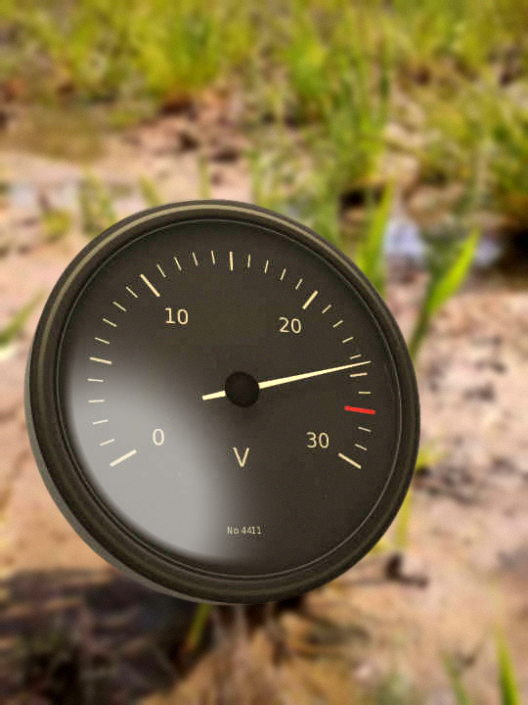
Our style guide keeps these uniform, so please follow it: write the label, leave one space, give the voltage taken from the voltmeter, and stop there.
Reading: 24.5 V
